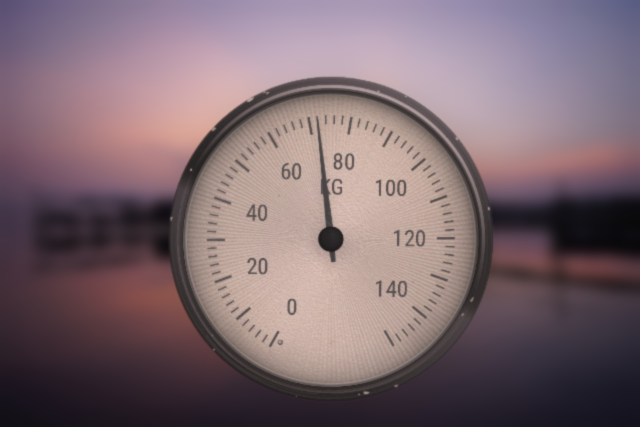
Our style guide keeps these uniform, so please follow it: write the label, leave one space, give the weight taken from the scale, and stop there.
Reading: 72 kg
